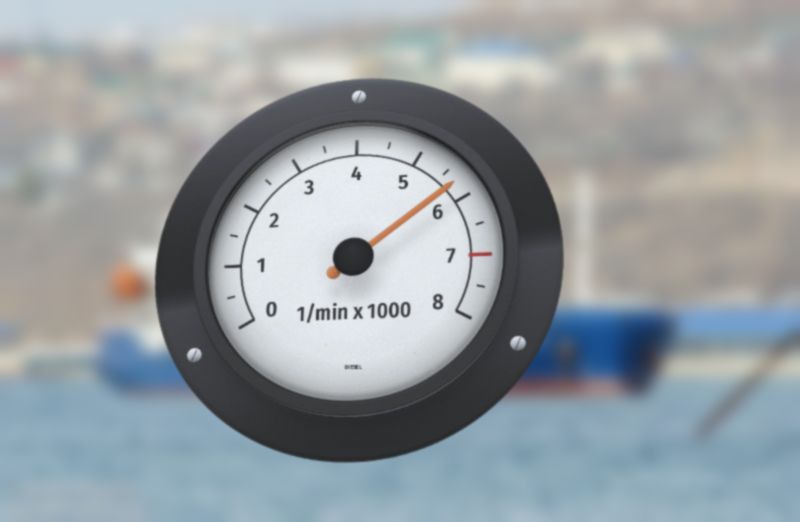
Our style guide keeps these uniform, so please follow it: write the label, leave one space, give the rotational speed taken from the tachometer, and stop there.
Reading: 5750 rpm
